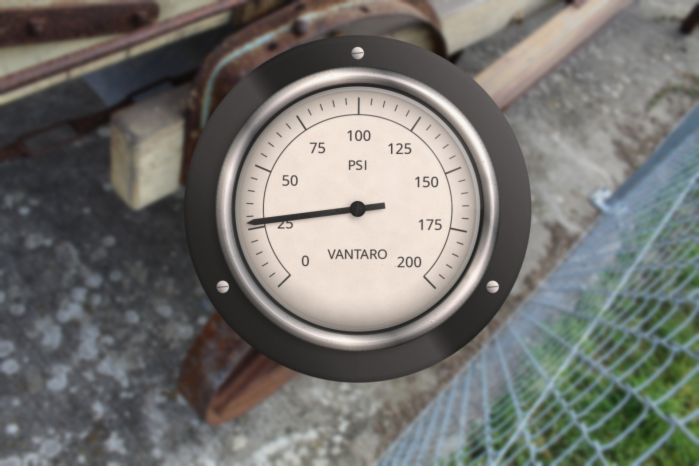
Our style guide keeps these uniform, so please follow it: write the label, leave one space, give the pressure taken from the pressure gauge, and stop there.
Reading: 27.5 psi
